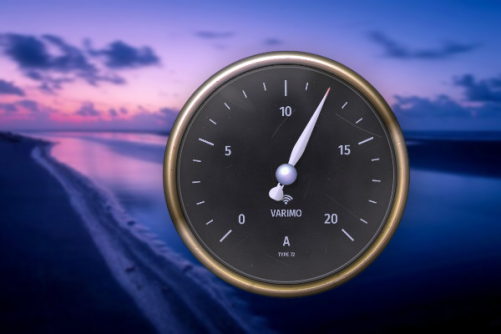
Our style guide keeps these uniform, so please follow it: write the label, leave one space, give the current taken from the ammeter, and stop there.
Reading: 12 A
